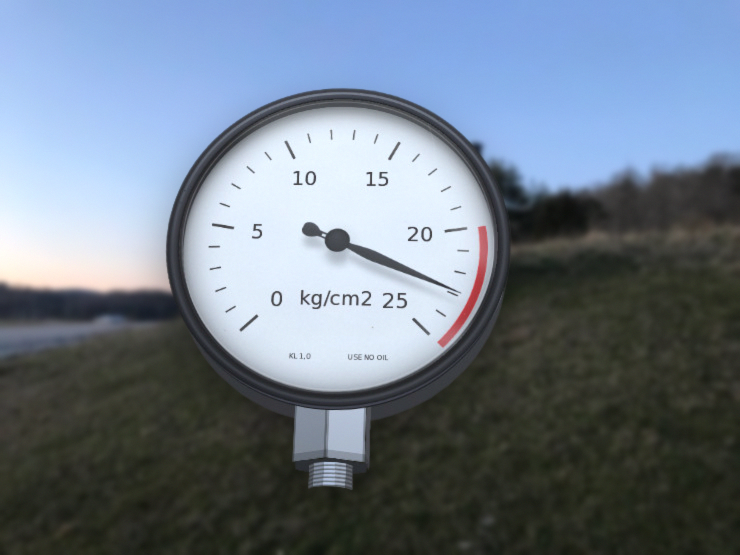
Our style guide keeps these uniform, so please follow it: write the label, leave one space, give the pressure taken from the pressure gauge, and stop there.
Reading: 23 kg/cm²
